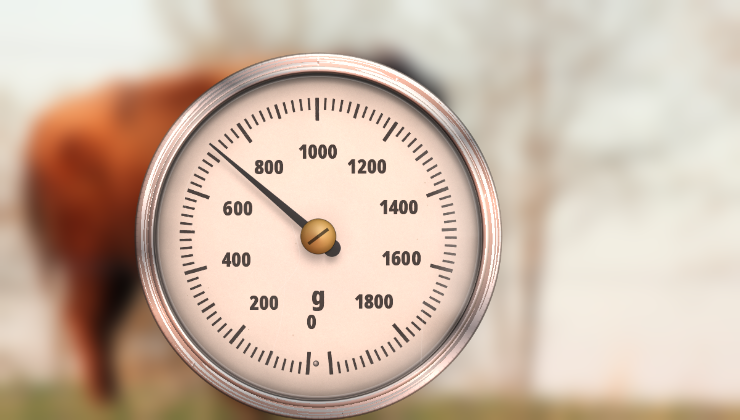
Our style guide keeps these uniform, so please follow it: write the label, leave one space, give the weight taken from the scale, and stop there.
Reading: 720 g
